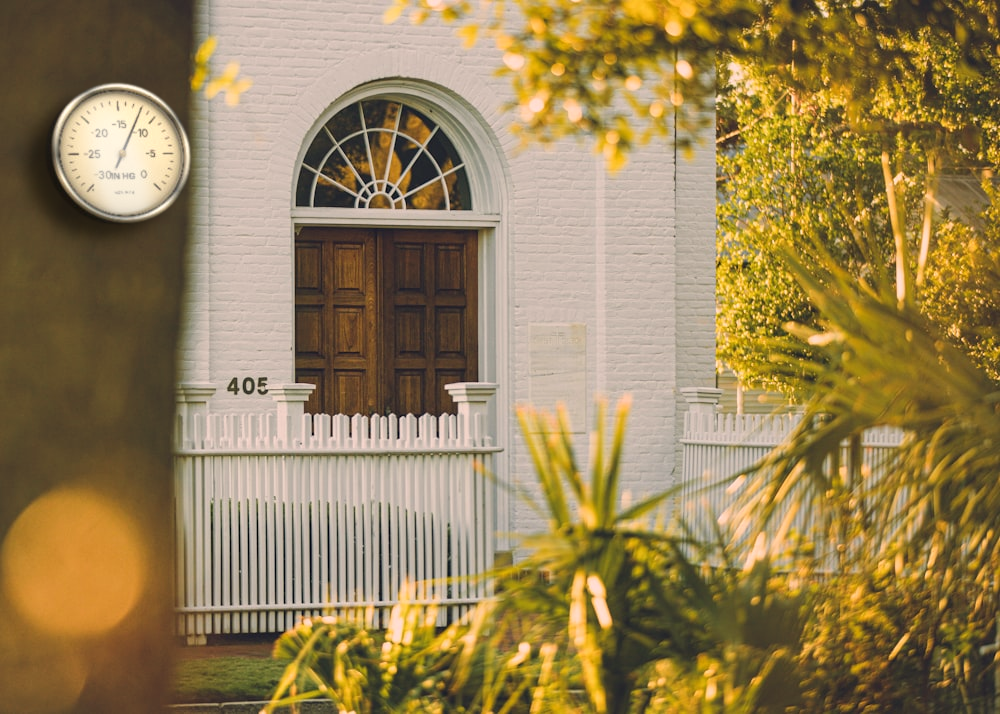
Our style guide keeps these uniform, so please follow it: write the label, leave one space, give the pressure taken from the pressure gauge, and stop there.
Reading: -12 inHg
